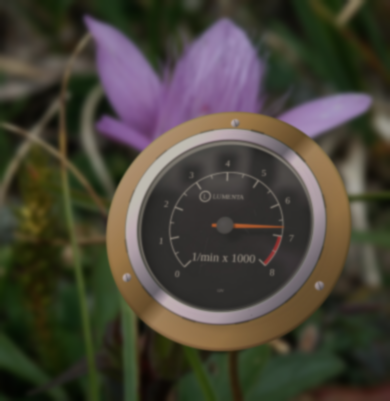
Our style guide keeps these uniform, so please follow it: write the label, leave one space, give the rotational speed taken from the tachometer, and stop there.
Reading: 6750 rpm
